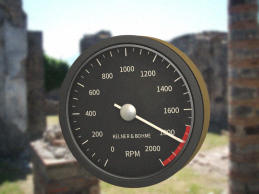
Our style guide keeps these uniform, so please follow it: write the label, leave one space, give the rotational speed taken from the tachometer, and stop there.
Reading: 1800 rpm
